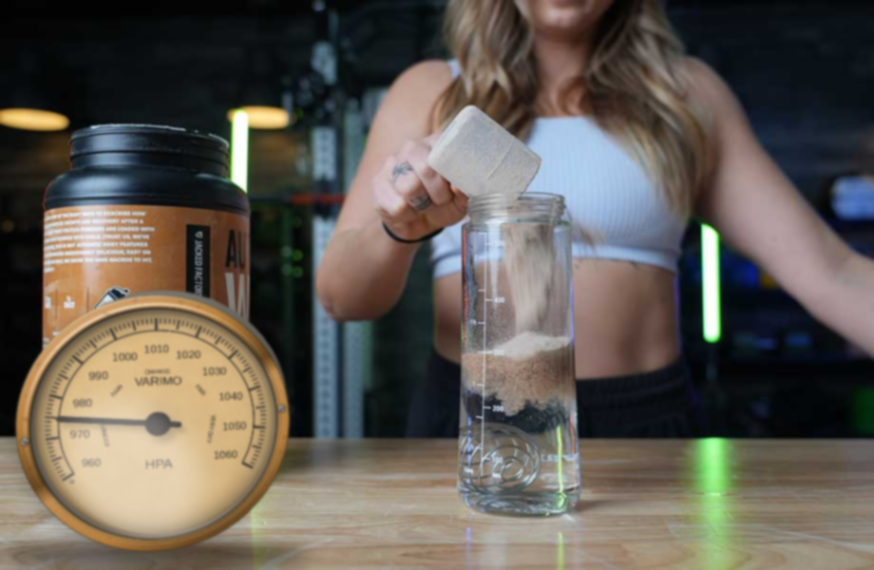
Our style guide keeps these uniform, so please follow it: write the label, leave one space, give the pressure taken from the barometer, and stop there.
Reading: 975 hPa
